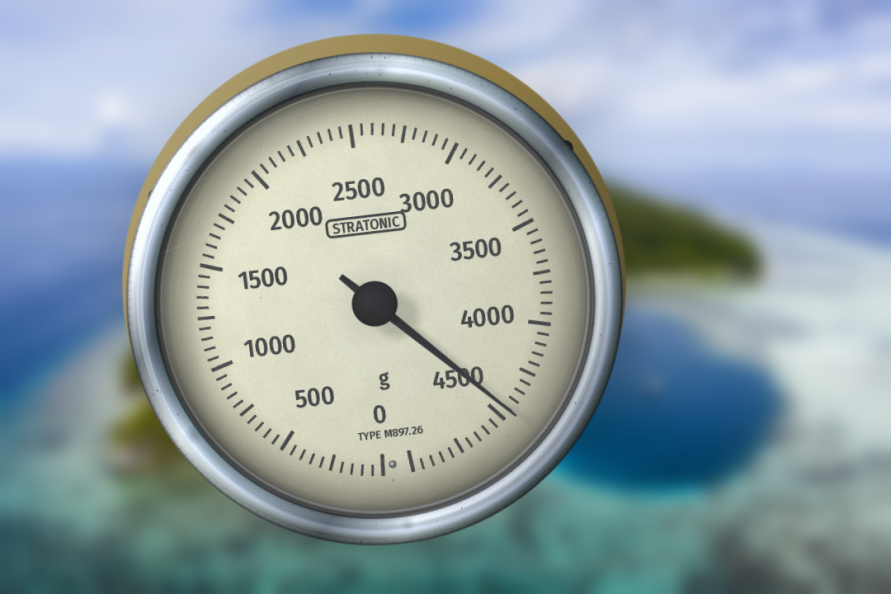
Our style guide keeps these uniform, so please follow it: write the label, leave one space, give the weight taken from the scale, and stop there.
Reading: 4450 g
